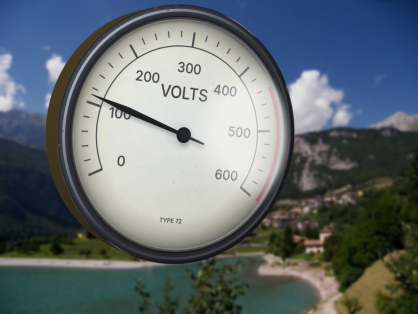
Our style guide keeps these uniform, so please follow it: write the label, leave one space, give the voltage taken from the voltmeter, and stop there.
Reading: 110 V
